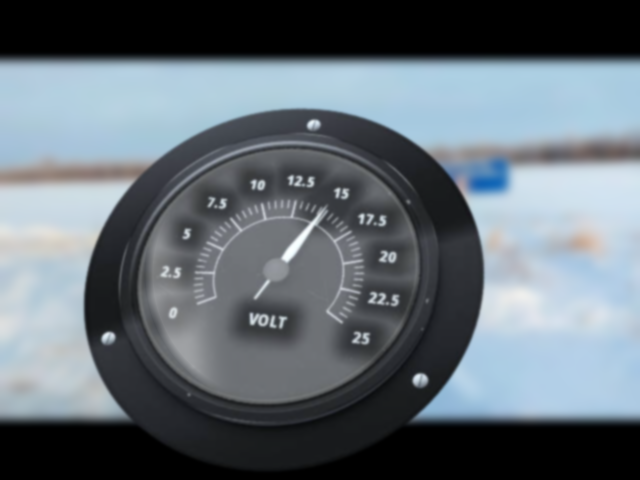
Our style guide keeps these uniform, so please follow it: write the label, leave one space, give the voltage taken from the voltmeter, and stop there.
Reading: 15 V
